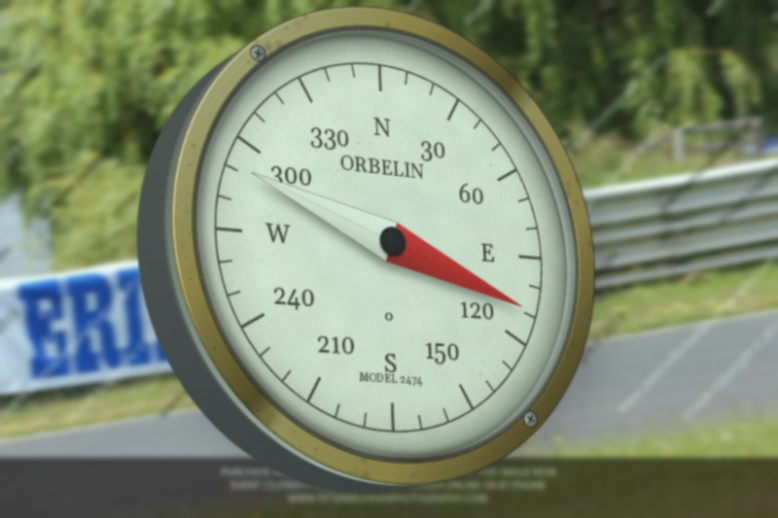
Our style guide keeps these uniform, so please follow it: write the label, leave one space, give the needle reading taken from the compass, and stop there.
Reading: 110 °
